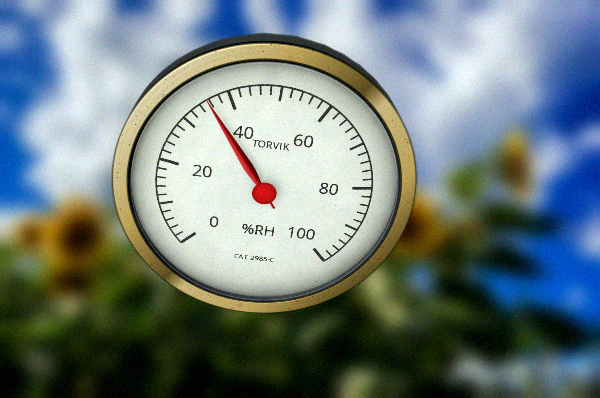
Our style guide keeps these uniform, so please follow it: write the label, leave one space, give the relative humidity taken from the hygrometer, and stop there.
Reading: 36 %
